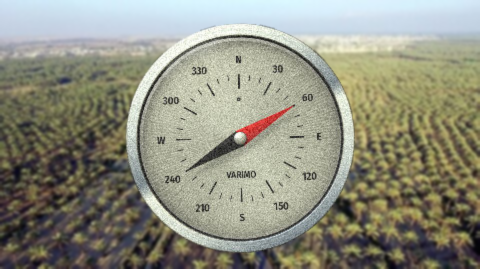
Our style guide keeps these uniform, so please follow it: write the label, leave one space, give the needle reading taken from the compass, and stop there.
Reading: 60 °
